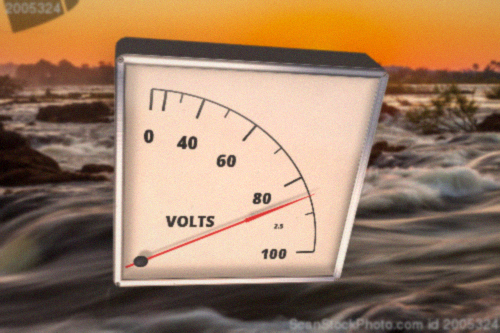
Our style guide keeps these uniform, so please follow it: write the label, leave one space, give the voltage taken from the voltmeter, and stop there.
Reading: 85 V
